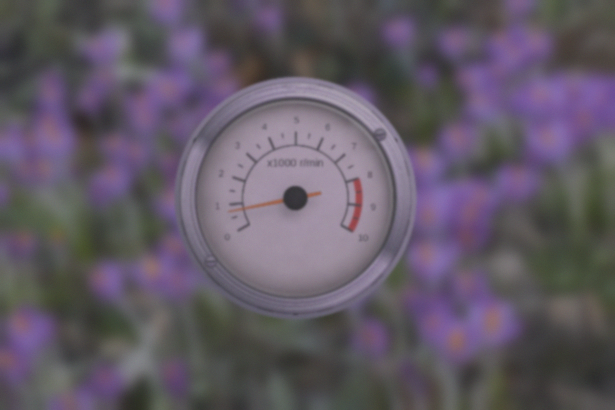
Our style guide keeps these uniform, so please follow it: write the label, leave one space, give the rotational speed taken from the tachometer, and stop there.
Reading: 750 rpm
